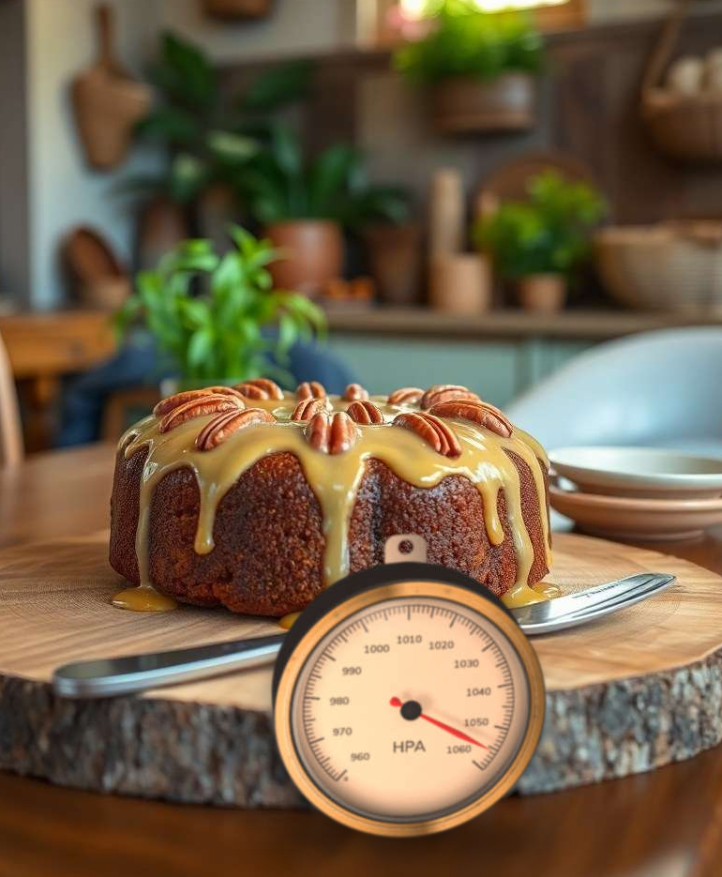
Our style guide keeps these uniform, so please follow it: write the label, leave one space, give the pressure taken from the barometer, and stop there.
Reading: 1055 hPa
